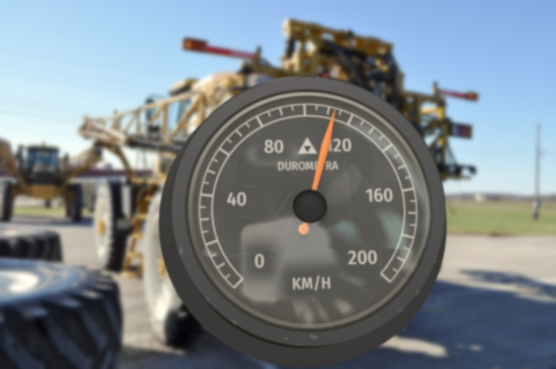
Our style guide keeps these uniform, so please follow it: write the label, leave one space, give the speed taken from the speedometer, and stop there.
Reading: 112.5 km/h
